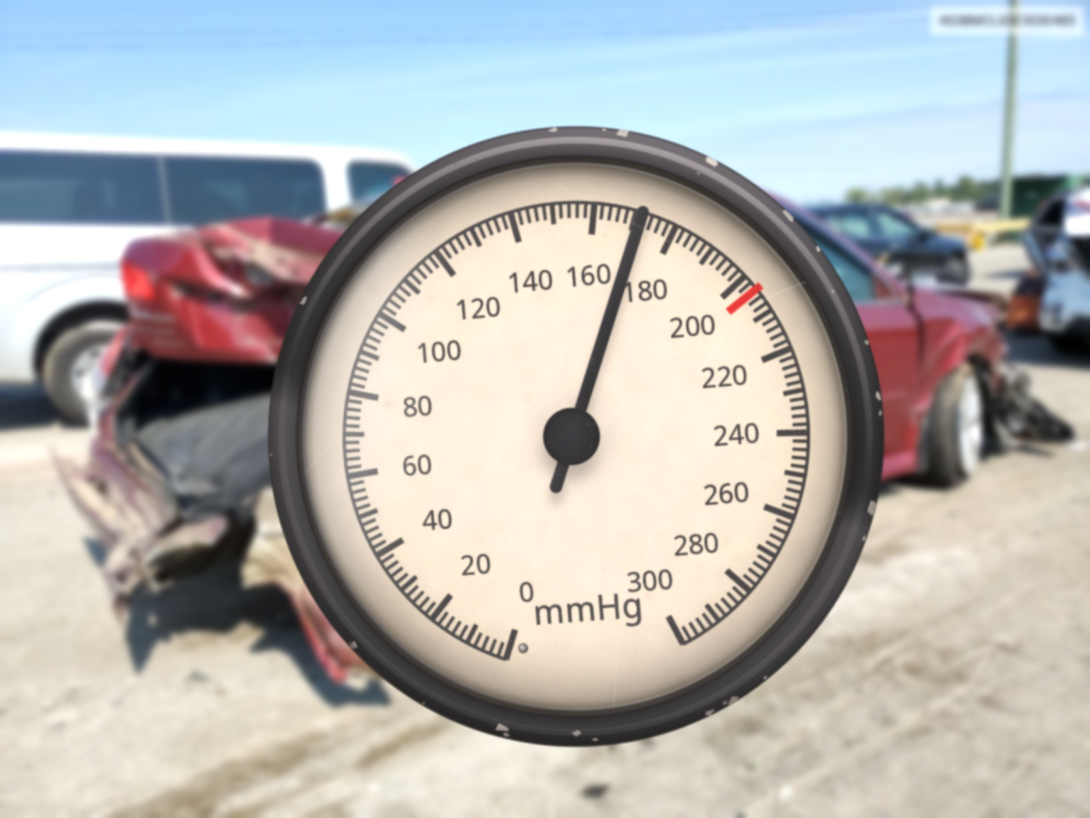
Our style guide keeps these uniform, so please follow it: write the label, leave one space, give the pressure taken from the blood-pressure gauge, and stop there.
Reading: 172 mmHg
